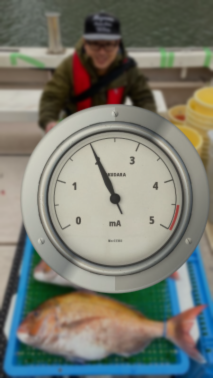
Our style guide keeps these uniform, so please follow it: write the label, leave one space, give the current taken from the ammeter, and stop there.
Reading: 2 mA
